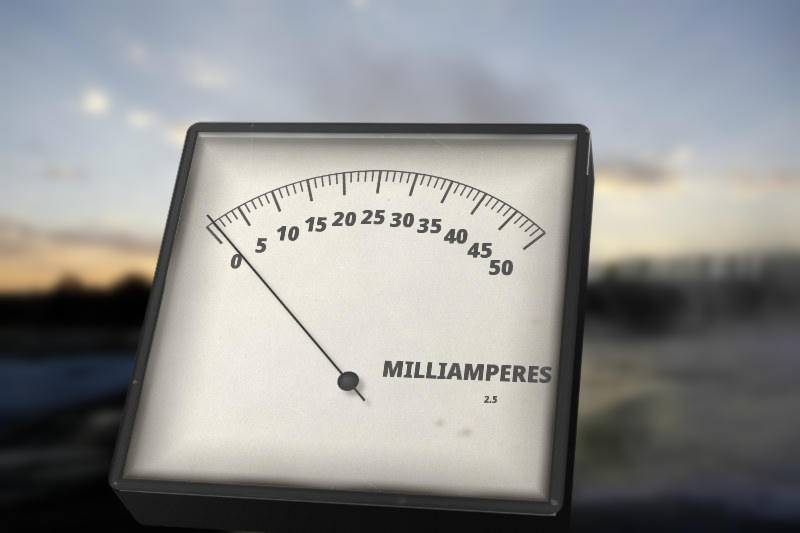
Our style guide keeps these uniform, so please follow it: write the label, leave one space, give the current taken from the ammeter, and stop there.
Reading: 1 mA
